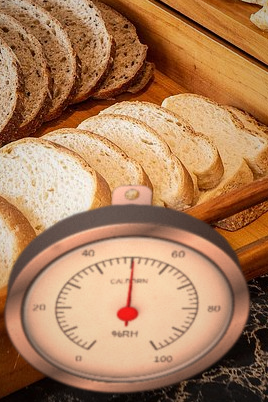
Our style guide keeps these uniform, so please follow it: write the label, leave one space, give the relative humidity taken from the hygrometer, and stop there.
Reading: 50 %
